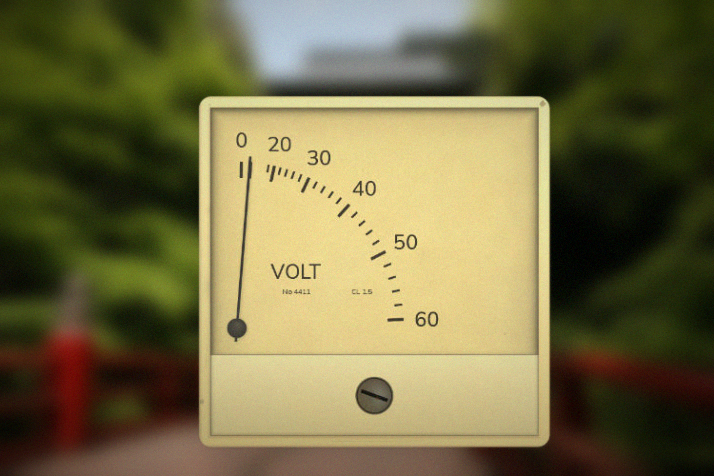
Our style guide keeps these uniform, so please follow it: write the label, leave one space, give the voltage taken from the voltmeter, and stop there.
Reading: 10 V
